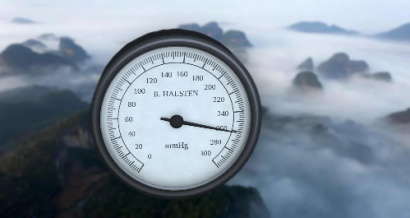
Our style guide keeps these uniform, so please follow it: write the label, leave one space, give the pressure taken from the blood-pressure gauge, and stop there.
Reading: 260 mmHg
